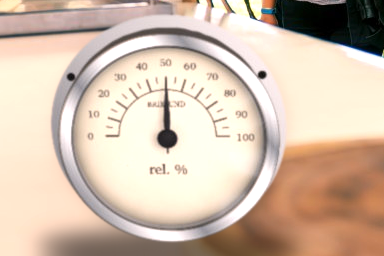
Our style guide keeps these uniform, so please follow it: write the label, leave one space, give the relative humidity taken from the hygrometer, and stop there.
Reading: 50 %
